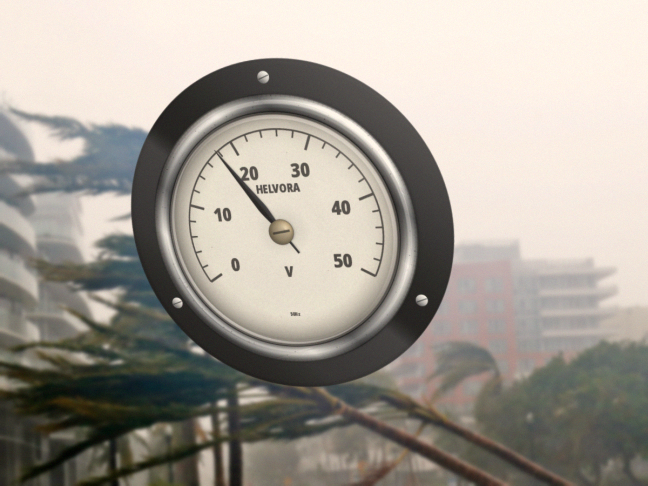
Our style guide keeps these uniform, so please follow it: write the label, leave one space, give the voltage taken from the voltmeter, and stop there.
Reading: 18 V
